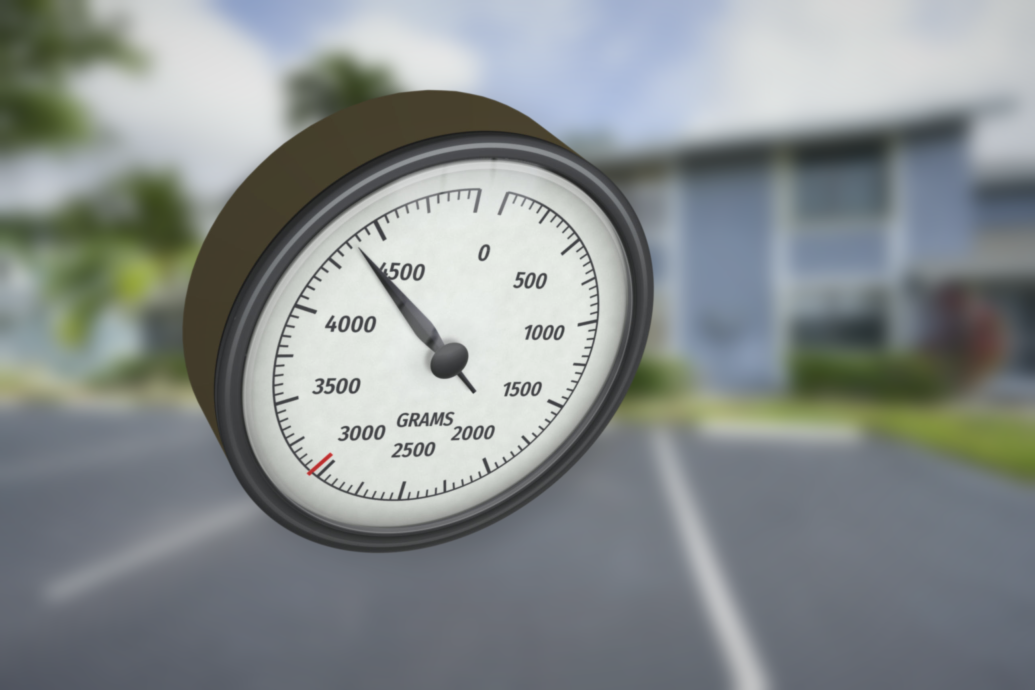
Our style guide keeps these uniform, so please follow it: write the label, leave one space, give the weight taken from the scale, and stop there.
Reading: 4375 g
